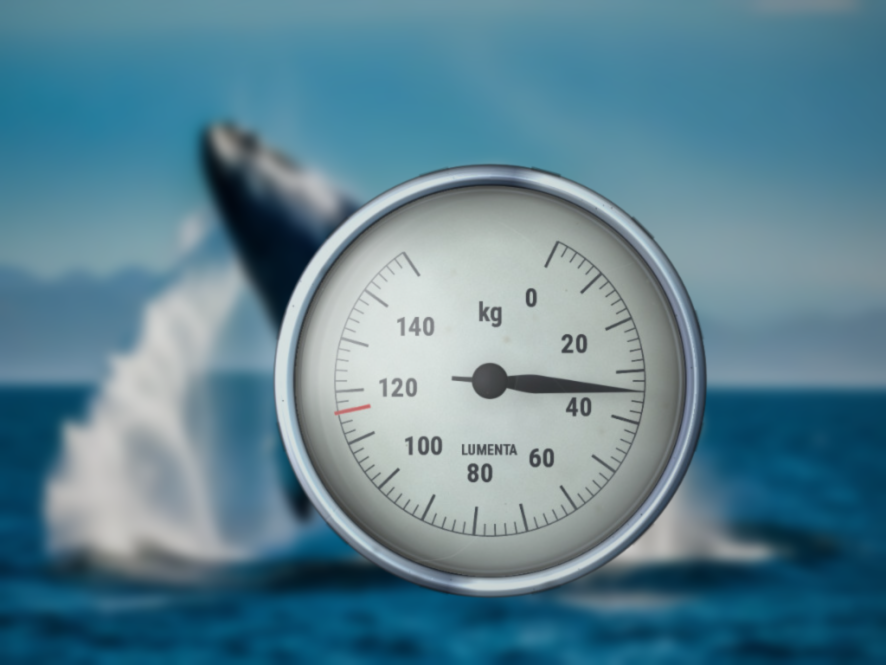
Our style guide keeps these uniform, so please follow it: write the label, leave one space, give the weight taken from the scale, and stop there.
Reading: 34 kg
